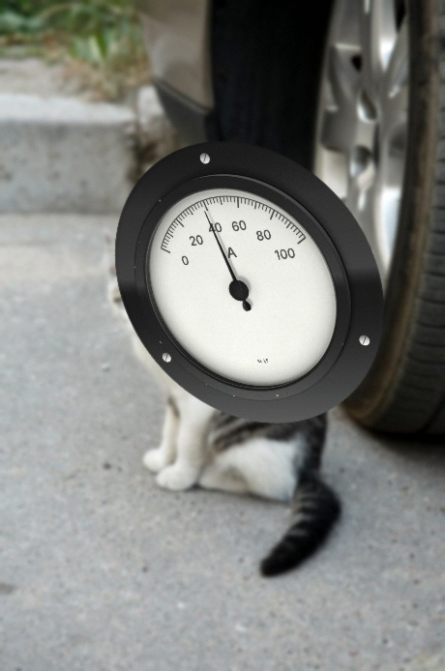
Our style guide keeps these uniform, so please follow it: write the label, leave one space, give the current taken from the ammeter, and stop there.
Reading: 40 A
